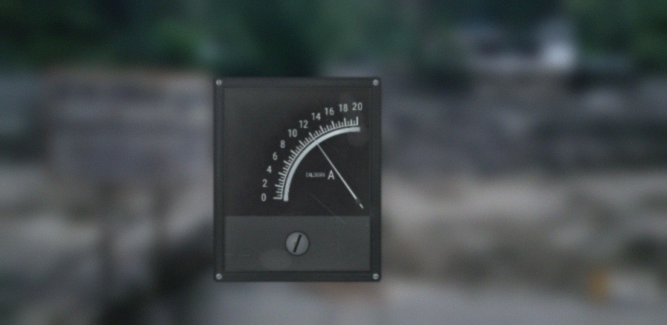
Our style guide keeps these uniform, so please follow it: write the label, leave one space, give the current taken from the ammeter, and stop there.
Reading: 12 A
